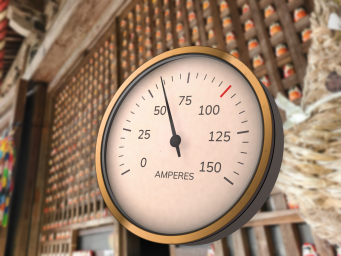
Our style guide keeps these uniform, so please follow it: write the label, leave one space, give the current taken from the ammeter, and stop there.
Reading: 60 A
